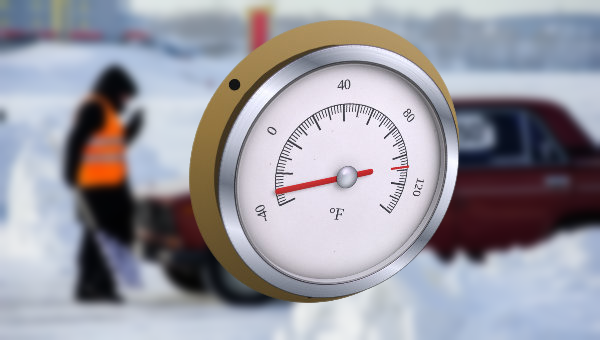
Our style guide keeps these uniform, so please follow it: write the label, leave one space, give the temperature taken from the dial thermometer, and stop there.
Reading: -30 °F
